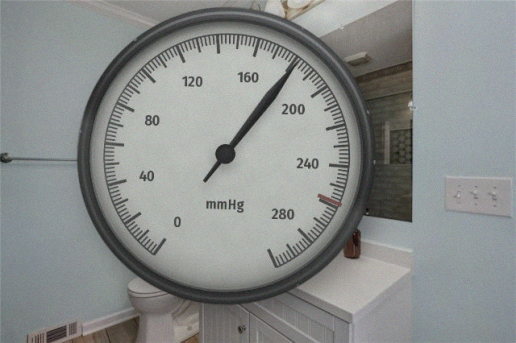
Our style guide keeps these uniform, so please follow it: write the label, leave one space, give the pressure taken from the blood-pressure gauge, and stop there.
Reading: 182 mmHg
